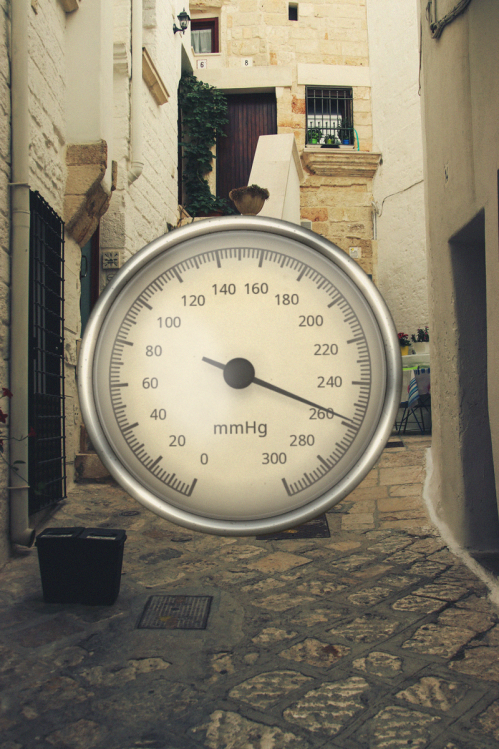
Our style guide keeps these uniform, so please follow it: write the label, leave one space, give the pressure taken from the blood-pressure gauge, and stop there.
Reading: 258 mmHg
